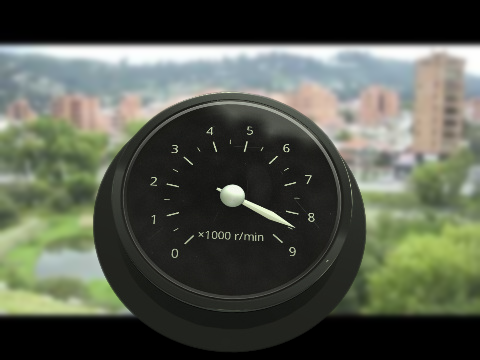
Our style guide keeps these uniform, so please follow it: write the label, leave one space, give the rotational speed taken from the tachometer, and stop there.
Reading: 8500 rpm
